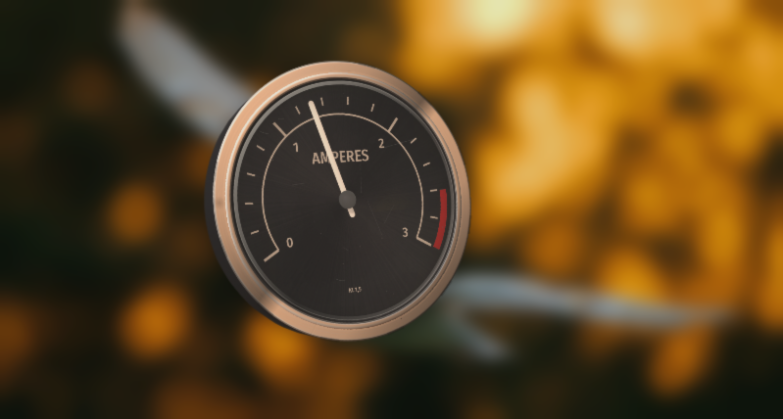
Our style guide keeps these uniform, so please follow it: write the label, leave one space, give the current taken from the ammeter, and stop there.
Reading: 1.3 A
